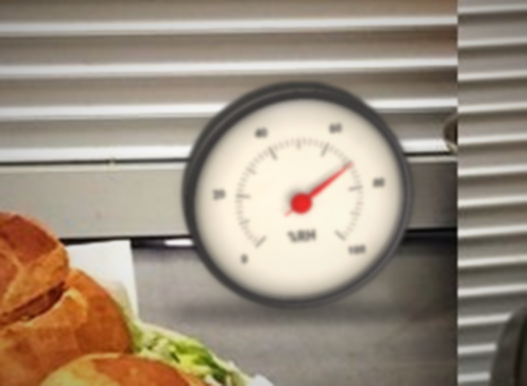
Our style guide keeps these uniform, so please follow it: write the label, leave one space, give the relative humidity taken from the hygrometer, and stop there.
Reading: 70 %
